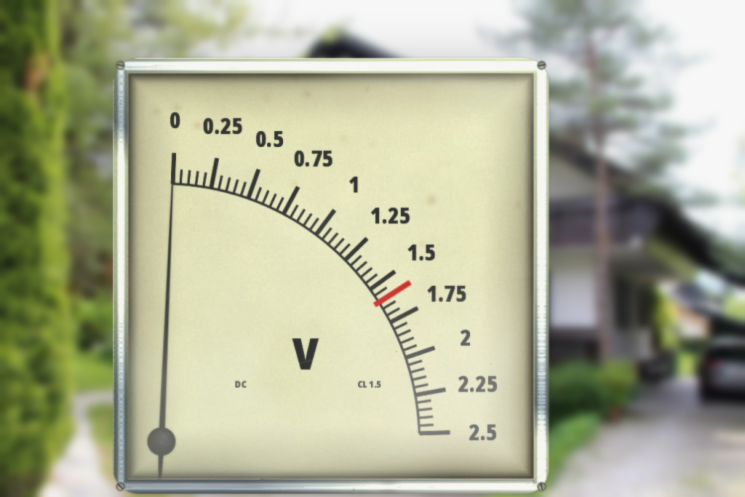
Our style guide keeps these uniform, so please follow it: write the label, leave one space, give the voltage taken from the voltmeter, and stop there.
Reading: 0 V
